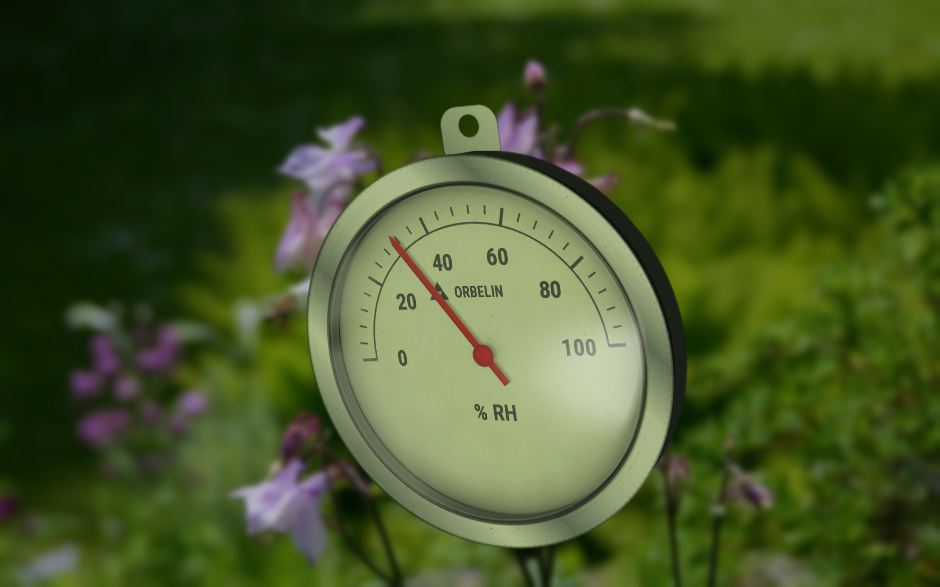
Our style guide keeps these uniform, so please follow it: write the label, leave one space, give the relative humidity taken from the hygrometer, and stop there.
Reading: 32 %
